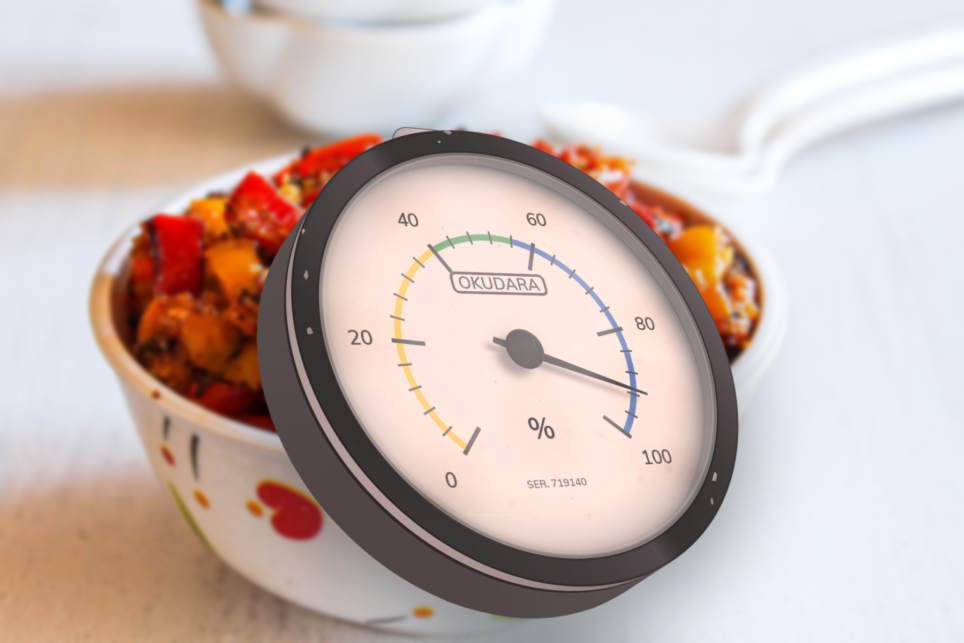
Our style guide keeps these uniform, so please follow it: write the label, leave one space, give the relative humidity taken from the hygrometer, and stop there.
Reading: 92 %
